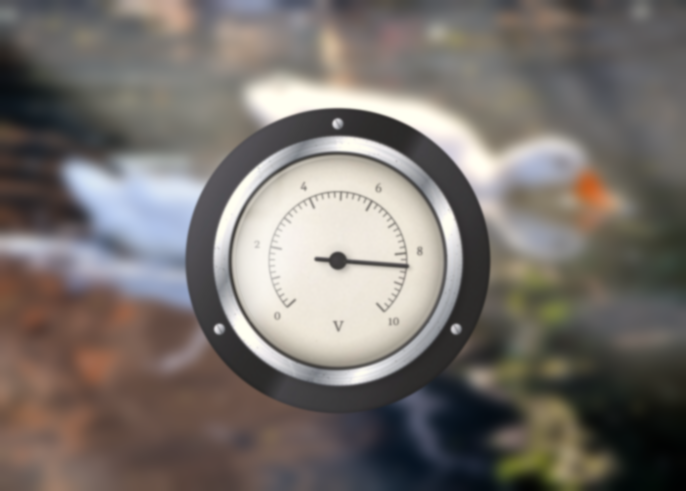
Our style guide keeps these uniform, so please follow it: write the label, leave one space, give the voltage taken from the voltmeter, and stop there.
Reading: 8.4 V
